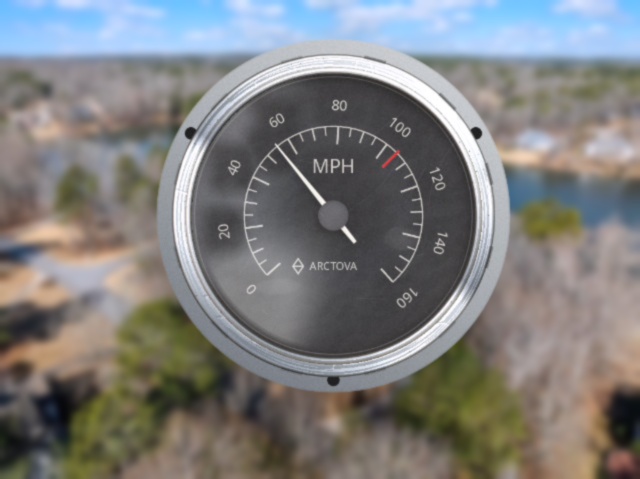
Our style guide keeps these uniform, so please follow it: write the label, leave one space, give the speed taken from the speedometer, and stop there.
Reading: 55 mph
